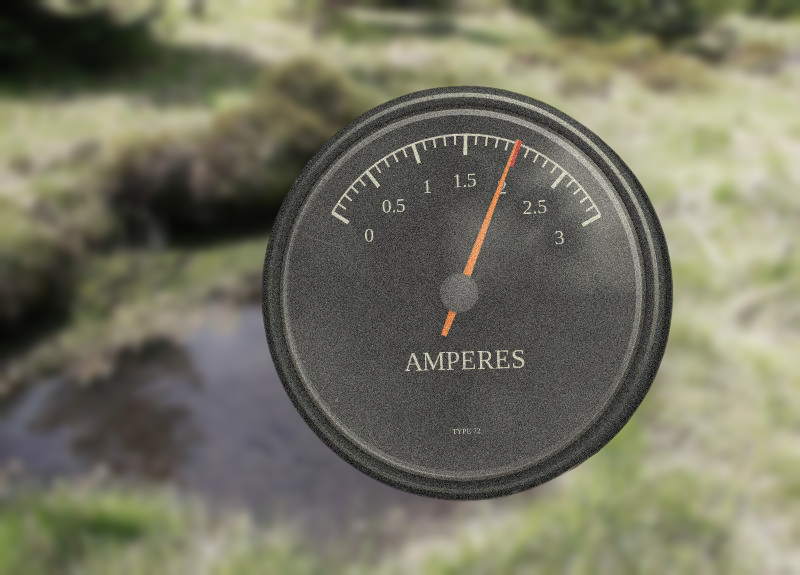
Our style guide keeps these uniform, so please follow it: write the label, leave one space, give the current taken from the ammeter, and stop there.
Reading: 2 A
